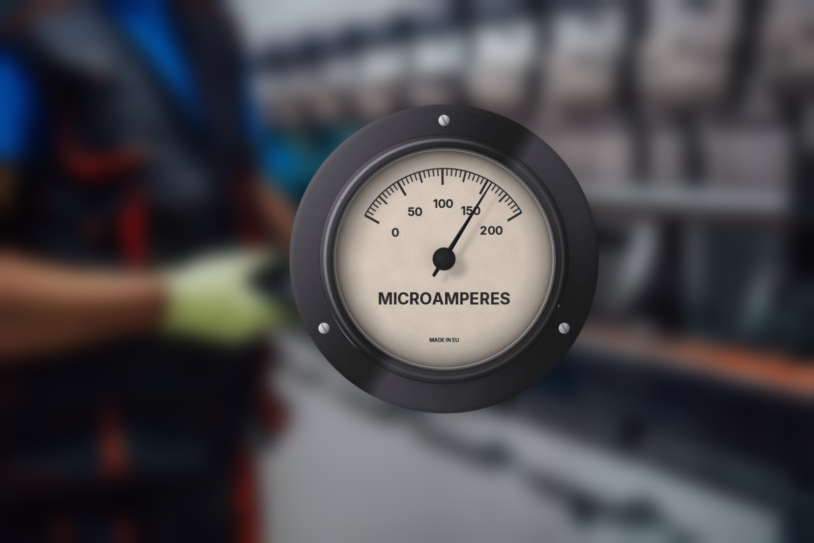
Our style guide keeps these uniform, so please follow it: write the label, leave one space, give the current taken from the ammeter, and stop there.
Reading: 155 µA
